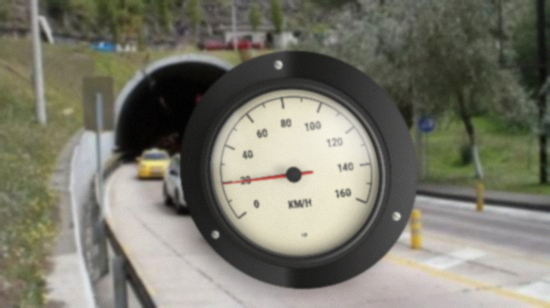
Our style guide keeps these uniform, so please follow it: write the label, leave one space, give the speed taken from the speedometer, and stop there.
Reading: 20 km/h
